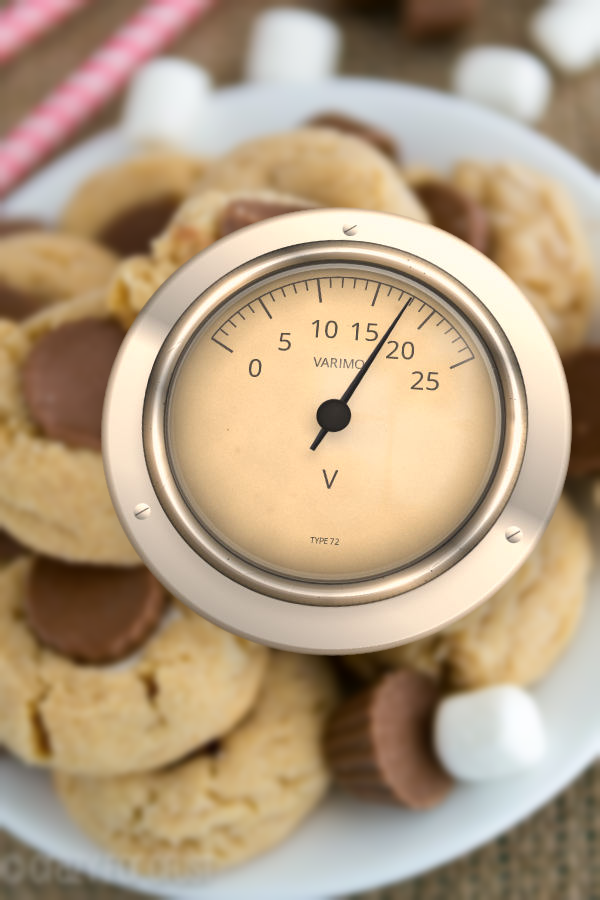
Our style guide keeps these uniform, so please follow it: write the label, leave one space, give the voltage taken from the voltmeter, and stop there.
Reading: 18 V
